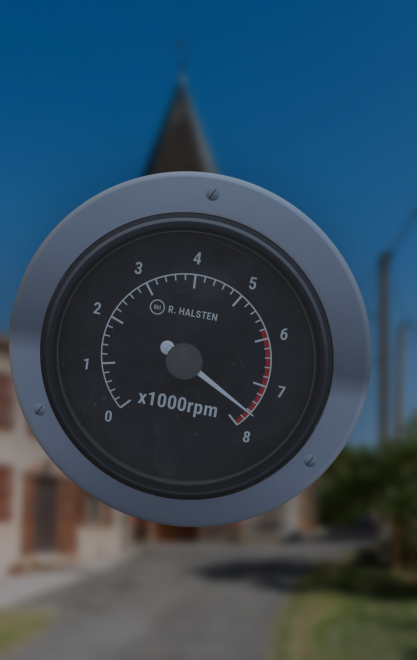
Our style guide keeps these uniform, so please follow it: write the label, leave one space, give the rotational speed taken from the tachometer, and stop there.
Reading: 7600 rpm
